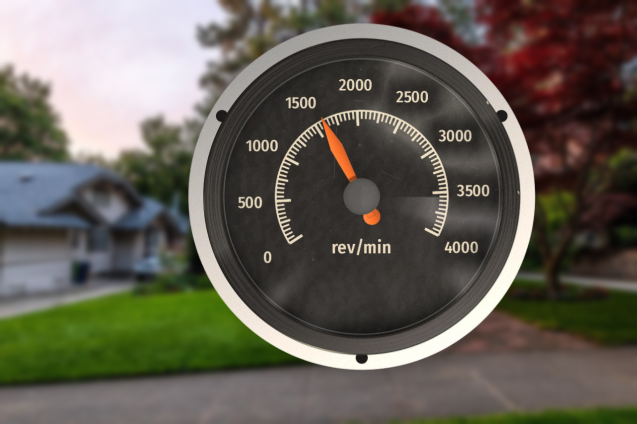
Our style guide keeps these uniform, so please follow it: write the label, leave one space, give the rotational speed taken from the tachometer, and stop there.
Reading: 1600 rpm
